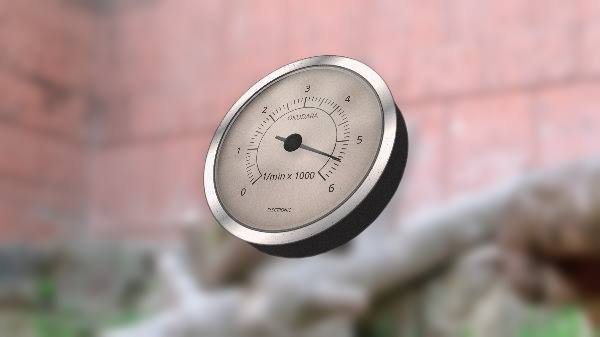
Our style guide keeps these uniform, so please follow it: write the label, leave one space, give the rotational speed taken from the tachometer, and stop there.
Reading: 5500 rpm
